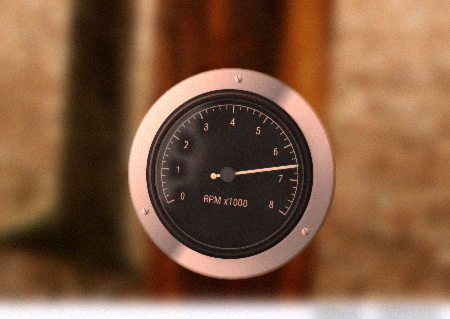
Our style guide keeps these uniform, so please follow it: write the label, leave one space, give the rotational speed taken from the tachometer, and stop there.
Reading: 6600 rpm
